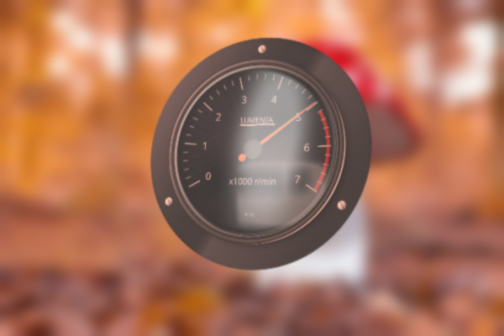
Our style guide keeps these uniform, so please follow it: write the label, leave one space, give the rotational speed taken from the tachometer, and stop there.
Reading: 5000 rpm
